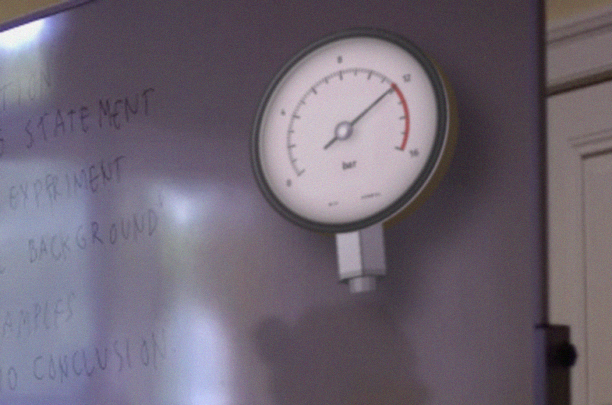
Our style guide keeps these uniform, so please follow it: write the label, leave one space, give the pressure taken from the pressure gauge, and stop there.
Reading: 12 bar
